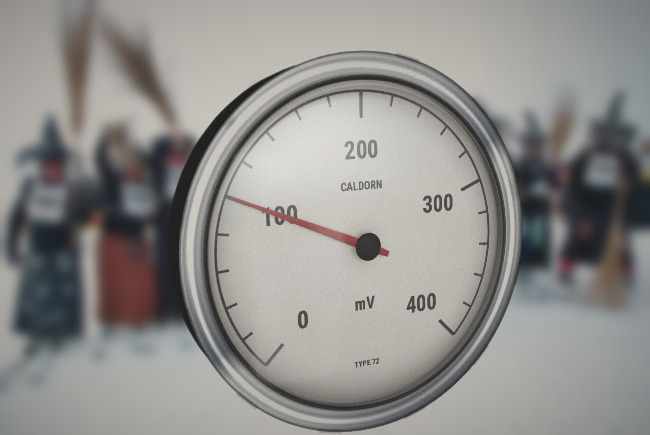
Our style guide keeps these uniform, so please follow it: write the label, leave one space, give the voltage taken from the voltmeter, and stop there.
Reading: 100 mV
